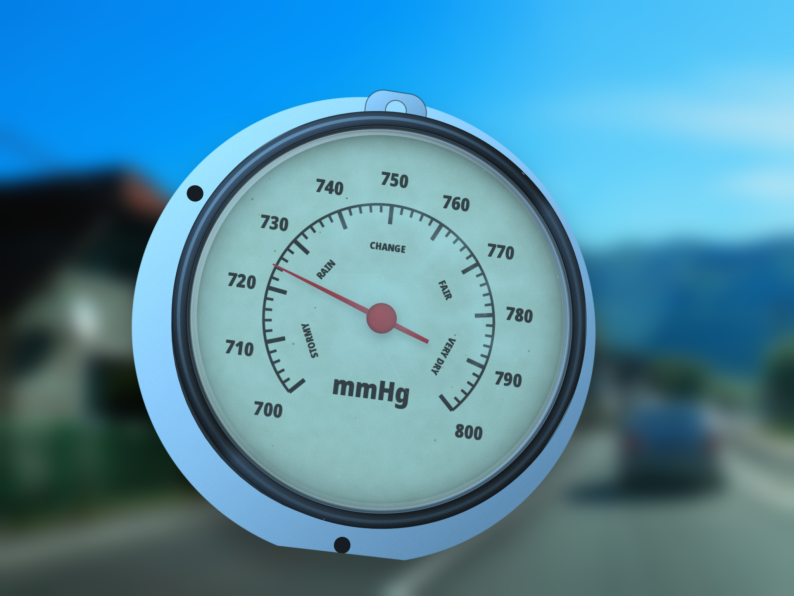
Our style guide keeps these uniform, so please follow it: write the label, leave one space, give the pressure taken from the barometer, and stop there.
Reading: 724 mmHg
